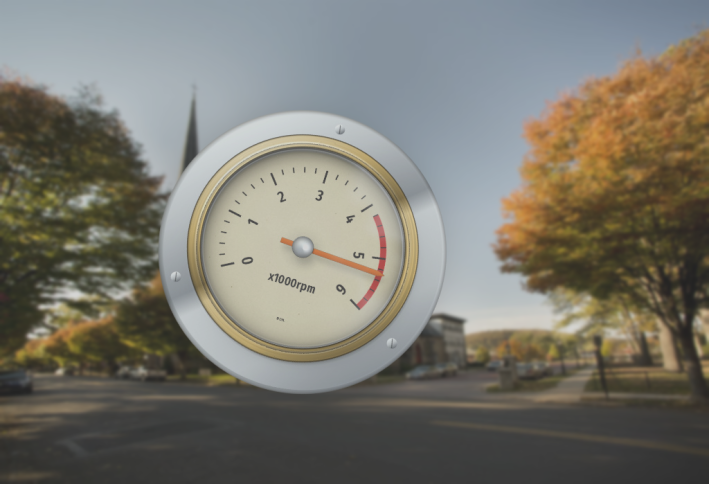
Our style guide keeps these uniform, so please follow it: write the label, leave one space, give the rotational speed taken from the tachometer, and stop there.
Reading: 5300 rpm
